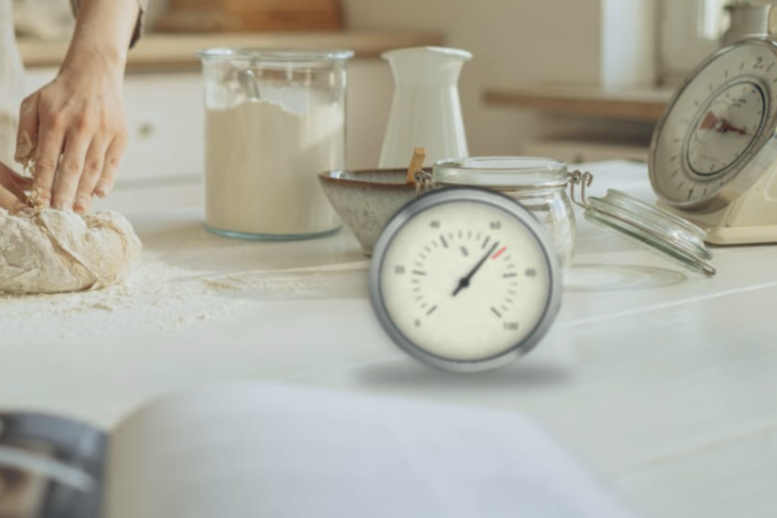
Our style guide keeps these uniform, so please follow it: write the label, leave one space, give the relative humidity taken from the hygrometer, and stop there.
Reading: 64 %
